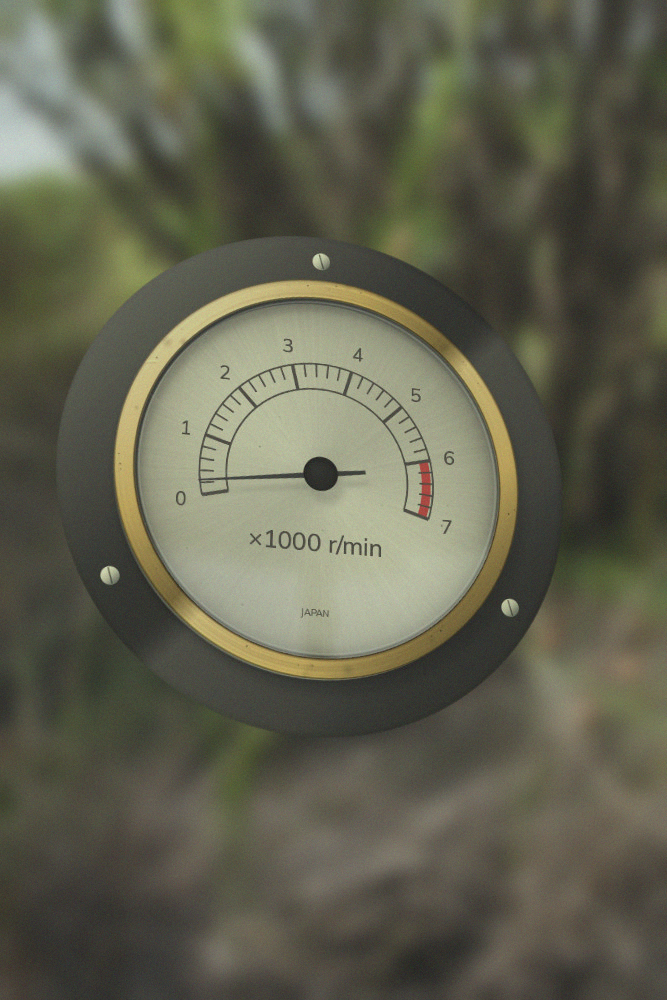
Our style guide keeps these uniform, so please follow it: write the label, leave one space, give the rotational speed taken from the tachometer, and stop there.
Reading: 200 rpm
